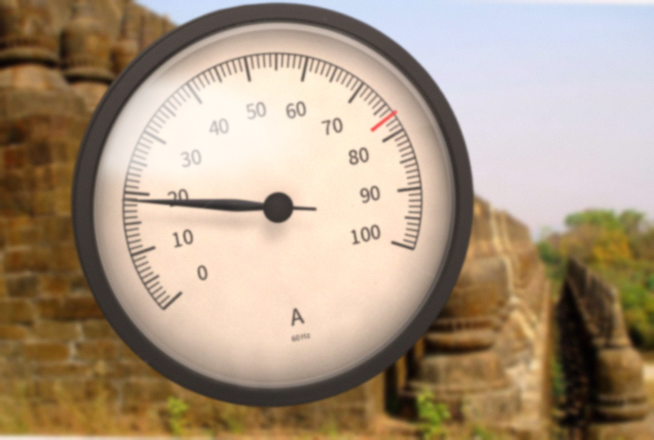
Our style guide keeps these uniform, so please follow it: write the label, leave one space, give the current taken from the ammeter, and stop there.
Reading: 19 A
